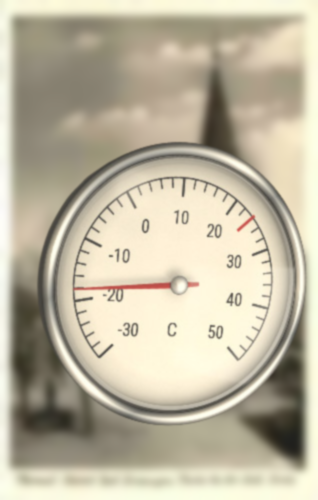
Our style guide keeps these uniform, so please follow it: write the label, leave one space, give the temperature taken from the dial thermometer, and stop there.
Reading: -18 °C
